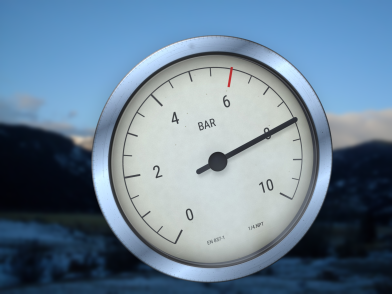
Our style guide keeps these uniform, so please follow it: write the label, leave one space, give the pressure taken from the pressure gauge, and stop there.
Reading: 8 bar
